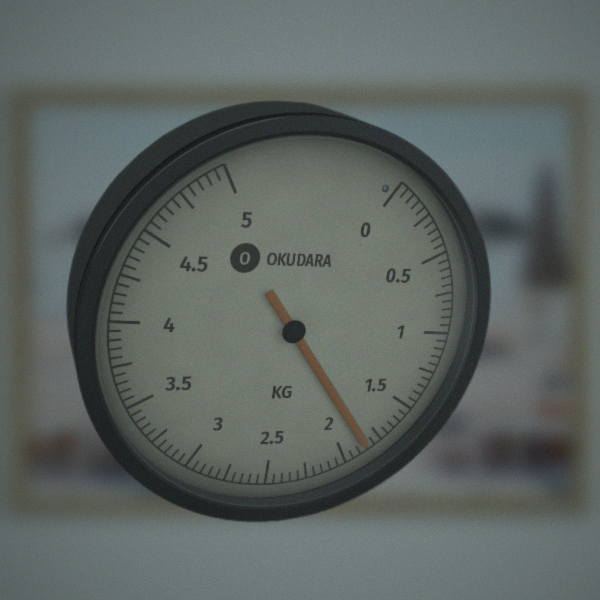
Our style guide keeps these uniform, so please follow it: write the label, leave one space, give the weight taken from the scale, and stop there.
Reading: 1.85 kg
